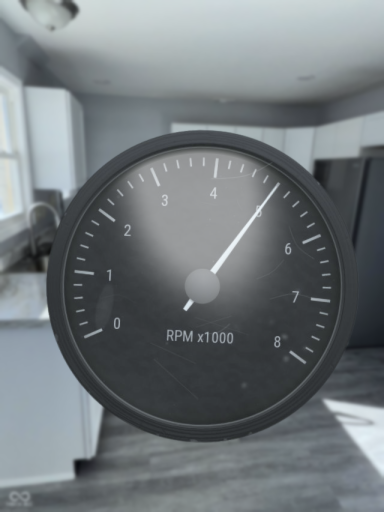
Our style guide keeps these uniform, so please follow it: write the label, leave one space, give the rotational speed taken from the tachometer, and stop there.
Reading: 5000 rpm
